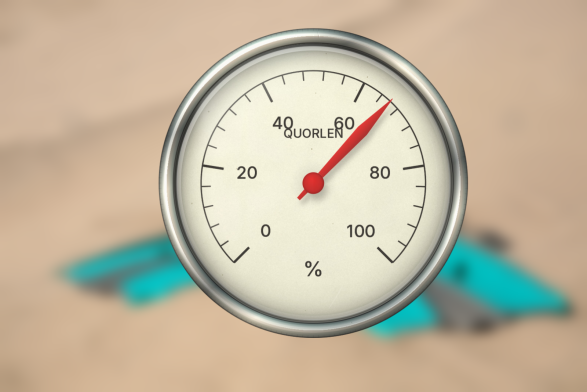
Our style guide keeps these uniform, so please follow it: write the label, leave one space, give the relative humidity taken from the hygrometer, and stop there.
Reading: 66 %
